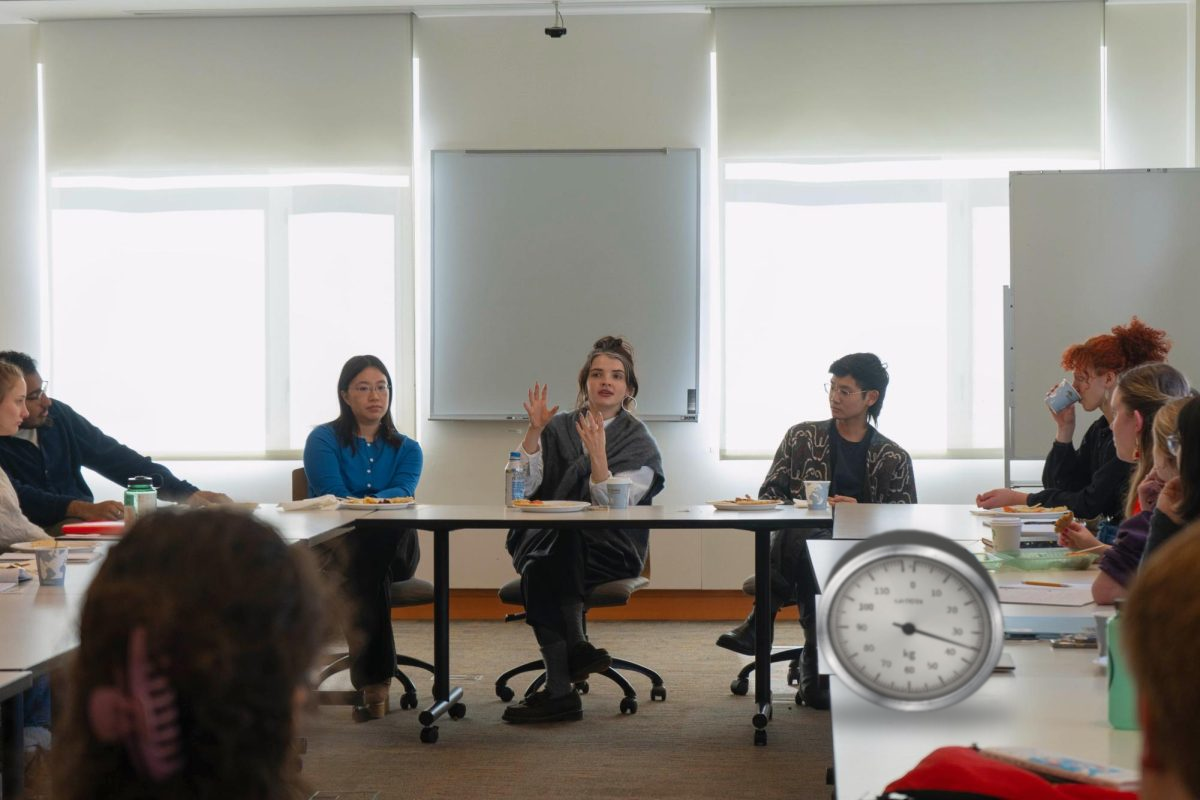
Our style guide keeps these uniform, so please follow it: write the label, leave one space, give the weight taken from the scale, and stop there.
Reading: 35 kg
